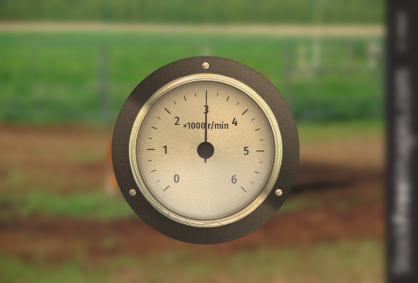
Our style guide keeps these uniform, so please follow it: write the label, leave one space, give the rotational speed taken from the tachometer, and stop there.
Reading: 3000 rpm
